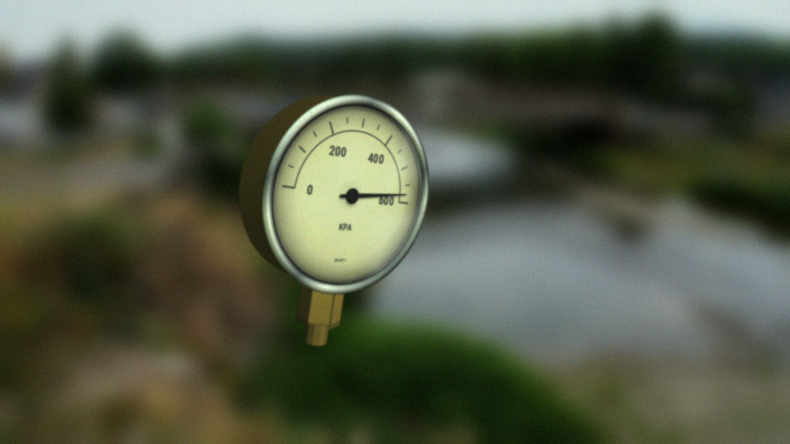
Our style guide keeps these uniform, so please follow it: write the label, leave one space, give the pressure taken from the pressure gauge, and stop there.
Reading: 575 kPa
